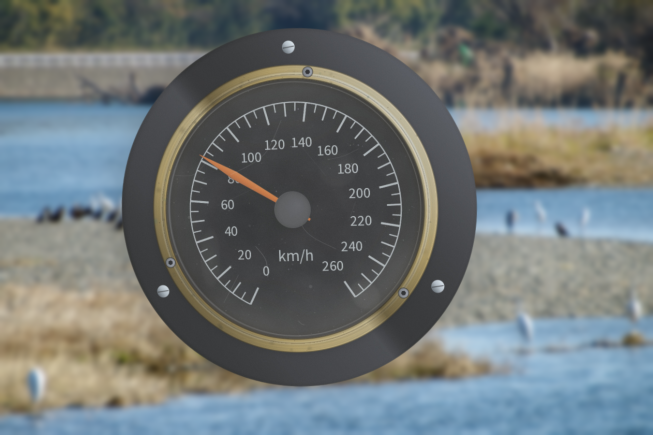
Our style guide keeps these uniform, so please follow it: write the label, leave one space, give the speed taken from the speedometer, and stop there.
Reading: 82.5 km/h
